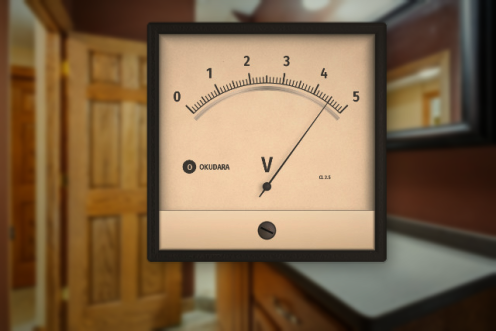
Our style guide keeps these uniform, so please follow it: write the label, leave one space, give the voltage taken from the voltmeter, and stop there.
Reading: 4.5 V
